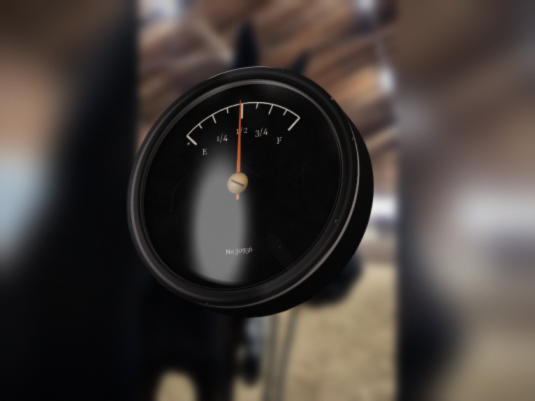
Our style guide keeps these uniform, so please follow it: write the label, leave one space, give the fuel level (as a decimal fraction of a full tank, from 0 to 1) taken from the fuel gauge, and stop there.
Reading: 0.5
